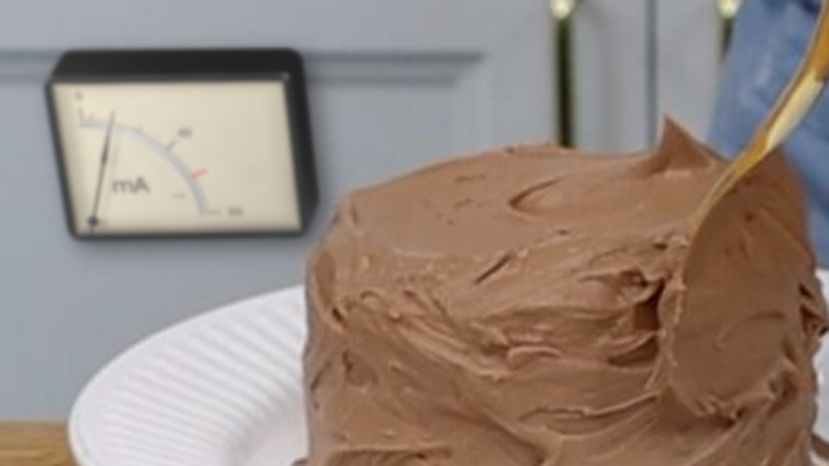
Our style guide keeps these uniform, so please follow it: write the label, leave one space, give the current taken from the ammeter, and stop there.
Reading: 20 mA
